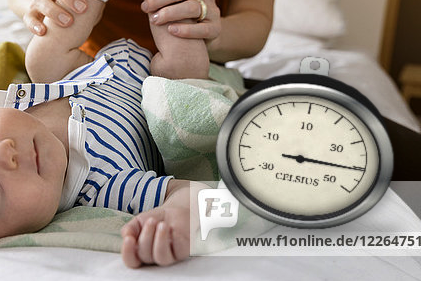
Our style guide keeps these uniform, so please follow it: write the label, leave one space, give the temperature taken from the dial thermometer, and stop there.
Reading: 40 °C
